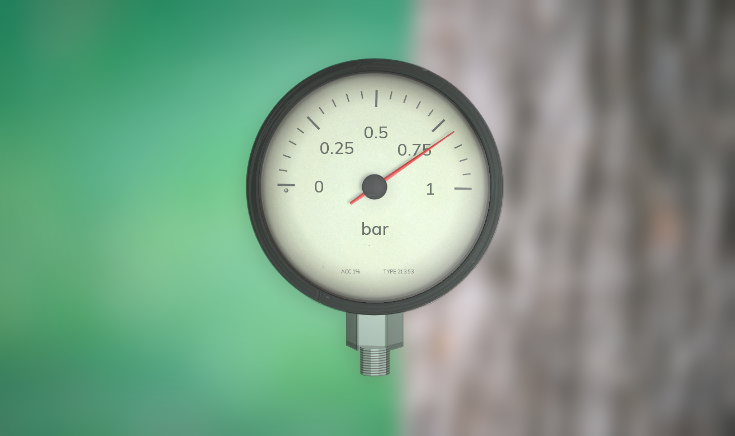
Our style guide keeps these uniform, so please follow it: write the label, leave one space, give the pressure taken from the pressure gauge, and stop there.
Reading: 0.8 bar
